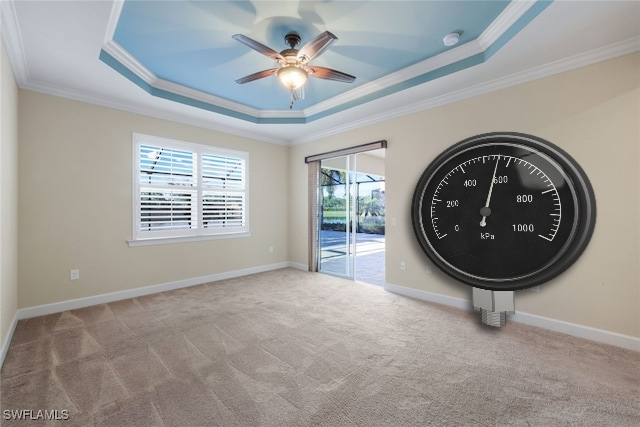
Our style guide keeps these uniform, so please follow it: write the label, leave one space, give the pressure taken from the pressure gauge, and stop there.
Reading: 560 kPa
